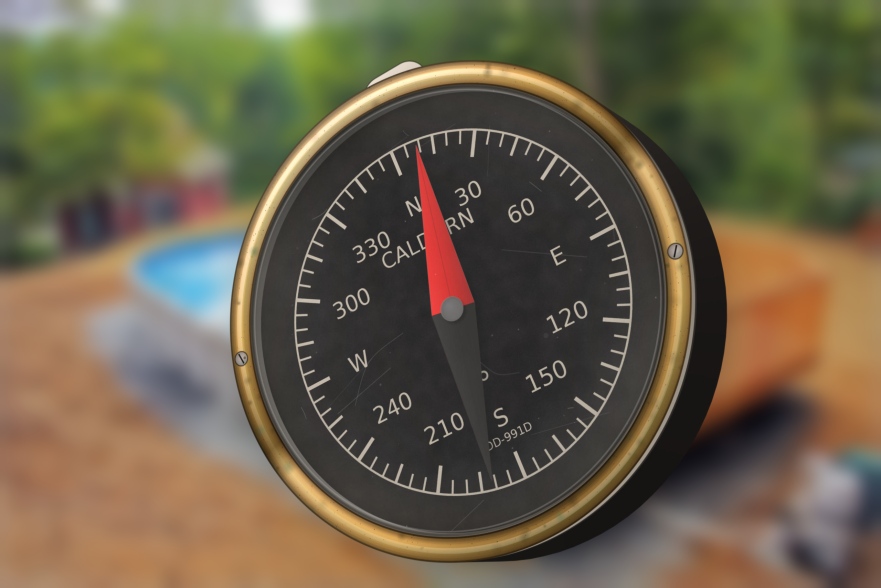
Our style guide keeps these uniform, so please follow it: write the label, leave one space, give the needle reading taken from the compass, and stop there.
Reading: 10 °
